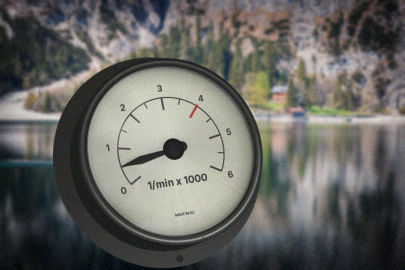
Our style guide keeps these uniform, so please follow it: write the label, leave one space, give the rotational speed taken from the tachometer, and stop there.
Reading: 500 rpm
